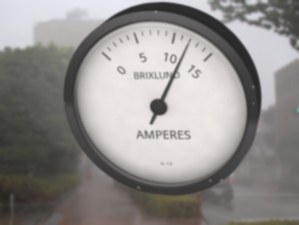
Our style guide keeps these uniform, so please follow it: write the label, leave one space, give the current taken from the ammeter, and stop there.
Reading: 12 A
